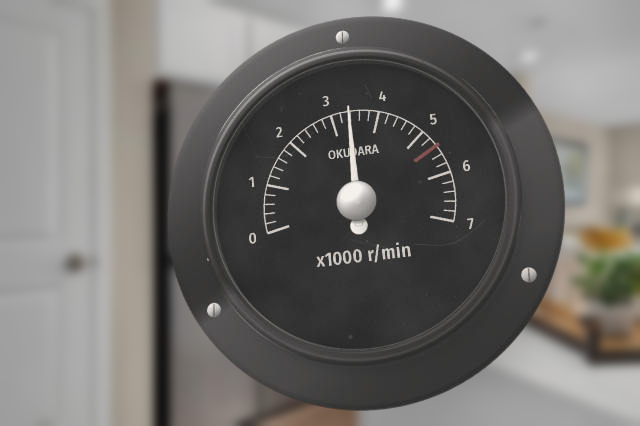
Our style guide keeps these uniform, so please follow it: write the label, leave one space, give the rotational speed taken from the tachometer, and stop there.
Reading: 3400 rpm
